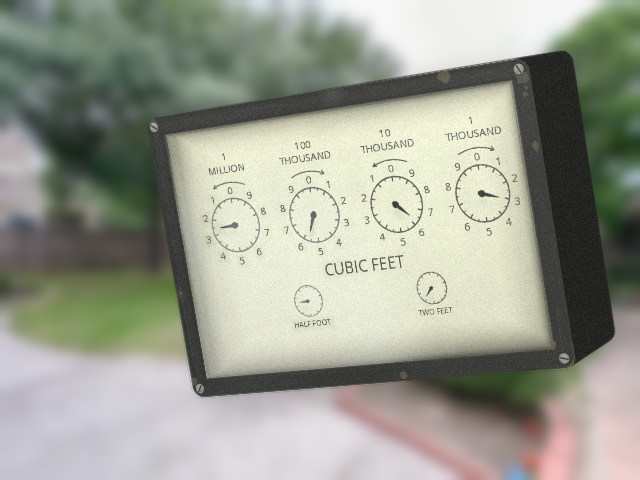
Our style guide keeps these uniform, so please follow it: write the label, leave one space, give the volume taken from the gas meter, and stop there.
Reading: 256300 ft³
